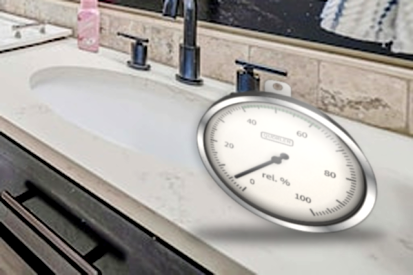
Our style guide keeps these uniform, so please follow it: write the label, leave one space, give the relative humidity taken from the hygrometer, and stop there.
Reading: 5 %
